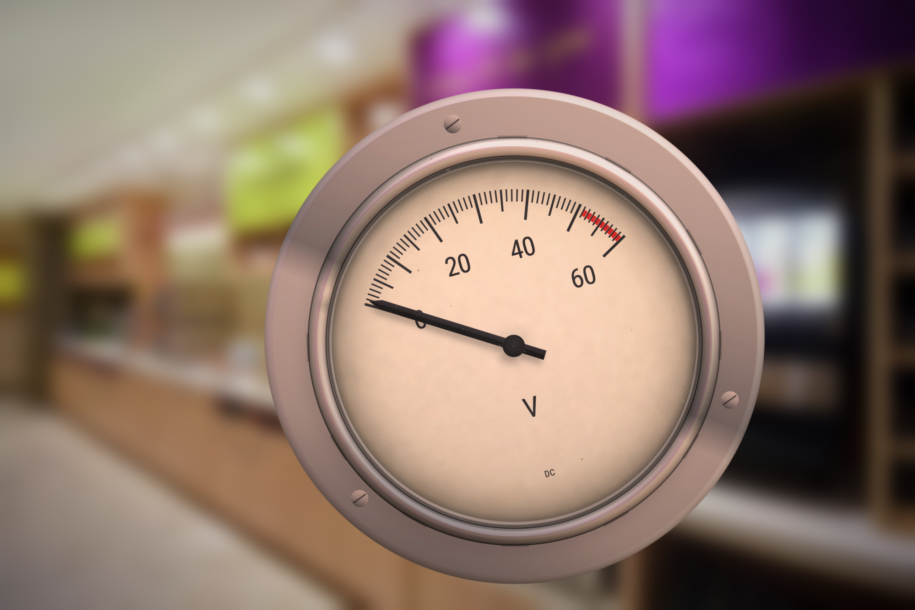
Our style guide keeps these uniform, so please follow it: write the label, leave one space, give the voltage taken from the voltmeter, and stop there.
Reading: 1 V
